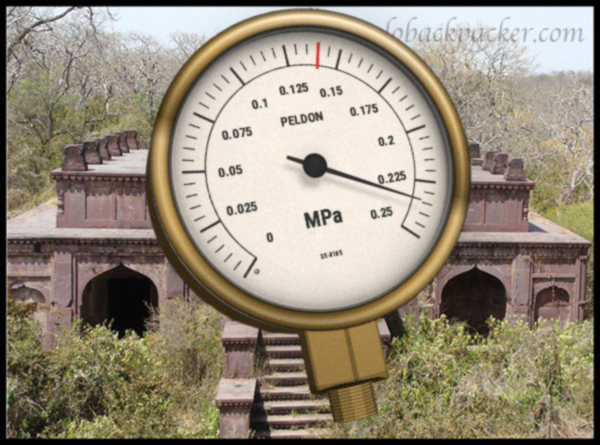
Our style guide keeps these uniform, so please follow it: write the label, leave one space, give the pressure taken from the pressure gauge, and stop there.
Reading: 0.235 MPa
